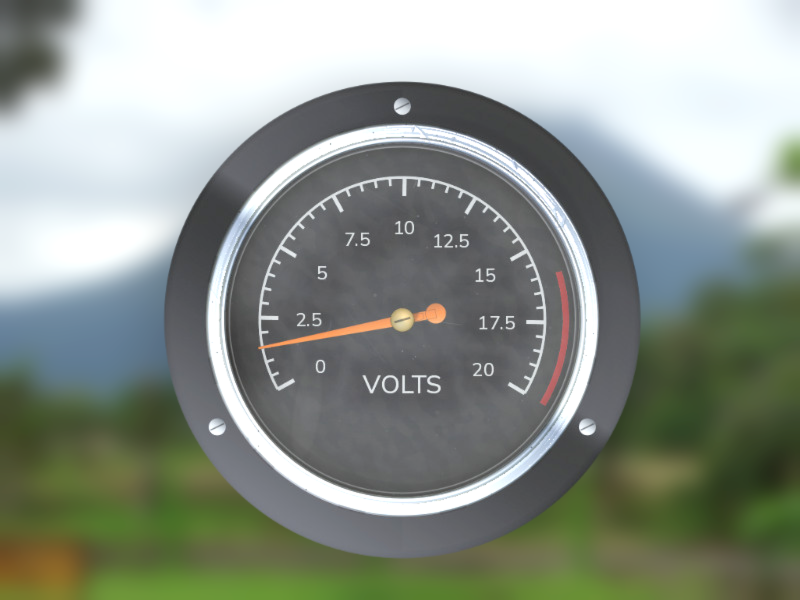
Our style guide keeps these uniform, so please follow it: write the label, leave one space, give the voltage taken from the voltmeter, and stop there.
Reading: 1.5 V
